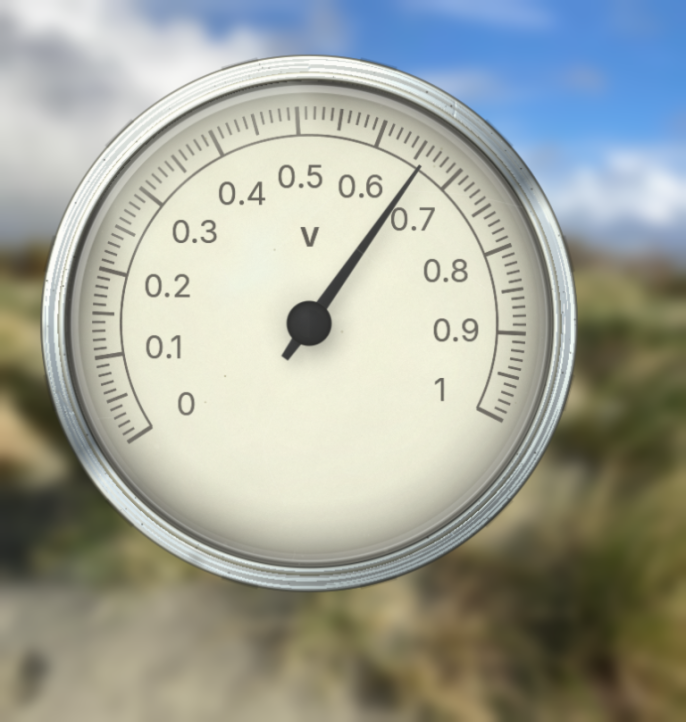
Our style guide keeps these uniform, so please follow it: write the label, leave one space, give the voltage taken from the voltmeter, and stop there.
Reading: 0.66 V
